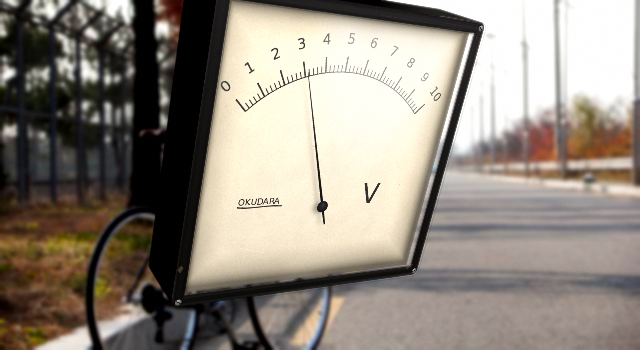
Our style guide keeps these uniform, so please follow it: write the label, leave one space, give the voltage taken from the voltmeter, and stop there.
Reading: 3 V
